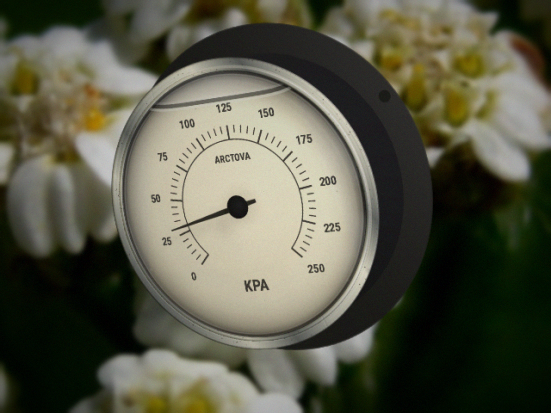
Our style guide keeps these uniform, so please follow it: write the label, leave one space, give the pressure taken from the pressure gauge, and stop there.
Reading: 30 kPa
